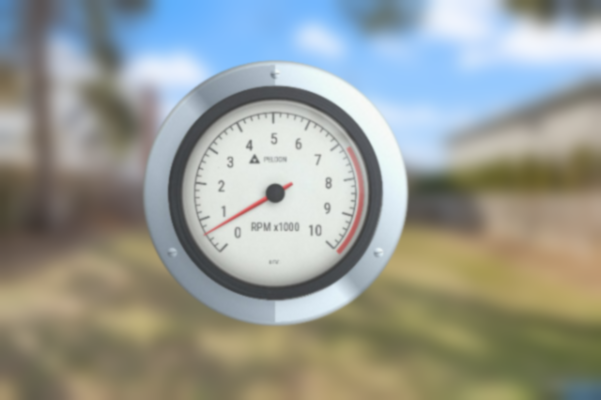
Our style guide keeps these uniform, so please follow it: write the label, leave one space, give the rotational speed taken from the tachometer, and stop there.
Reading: 600 rpm
